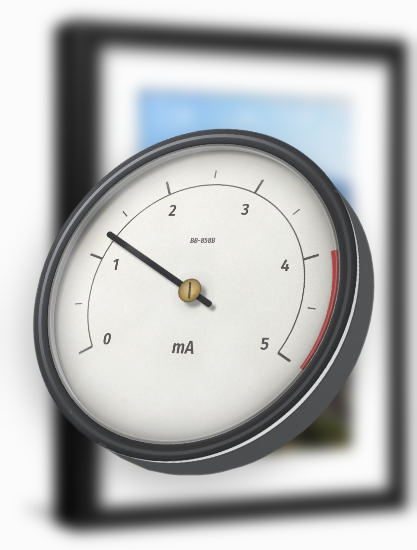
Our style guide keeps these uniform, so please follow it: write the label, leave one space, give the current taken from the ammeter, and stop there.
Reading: 1.25 mA
